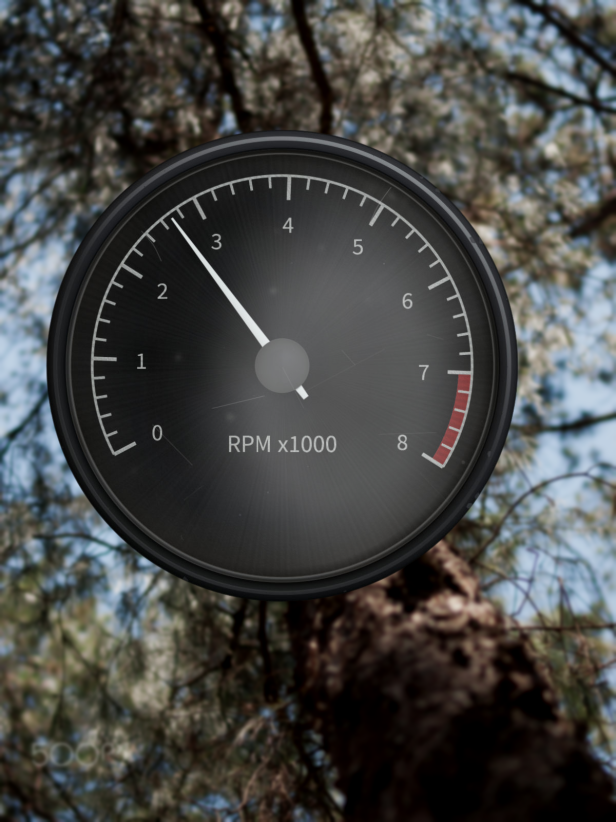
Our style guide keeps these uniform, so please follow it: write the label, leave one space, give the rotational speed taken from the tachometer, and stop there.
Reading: 2700 rpm
